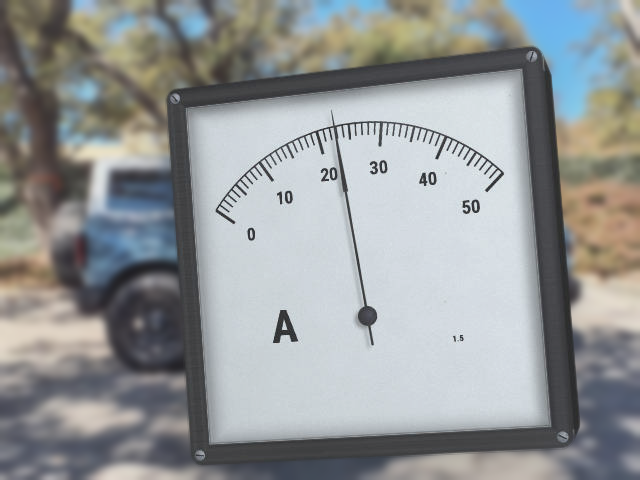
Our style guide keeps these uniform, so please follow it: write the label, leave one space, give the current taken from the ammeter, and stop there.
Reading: 23 A
